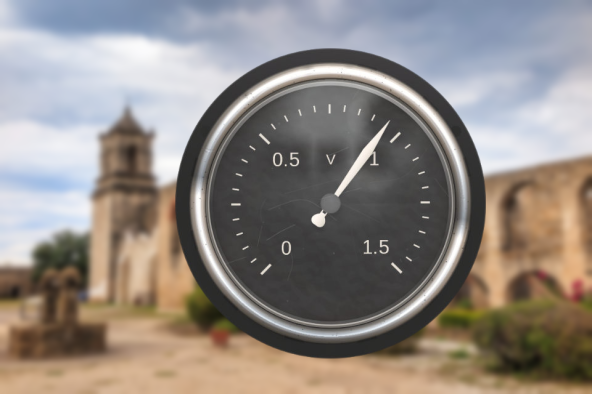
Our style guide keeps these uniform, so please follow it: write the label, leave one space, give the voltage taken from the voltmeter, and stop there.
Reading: 0.95 V
